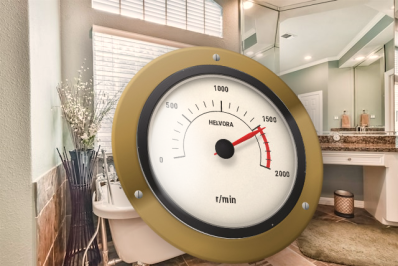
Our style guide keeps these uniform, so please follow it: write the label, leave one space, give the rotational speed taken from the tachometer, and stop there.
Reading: 1550 rpm
